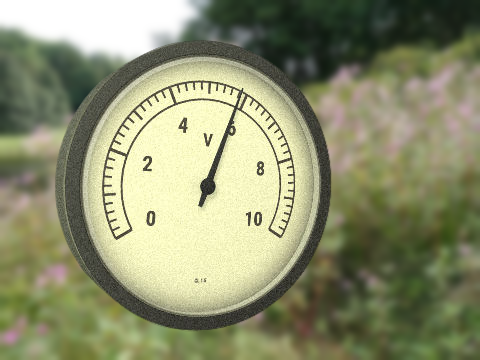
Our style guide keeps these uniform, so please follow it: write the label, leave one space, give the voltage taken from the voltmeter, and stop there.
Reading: 5.8 V
